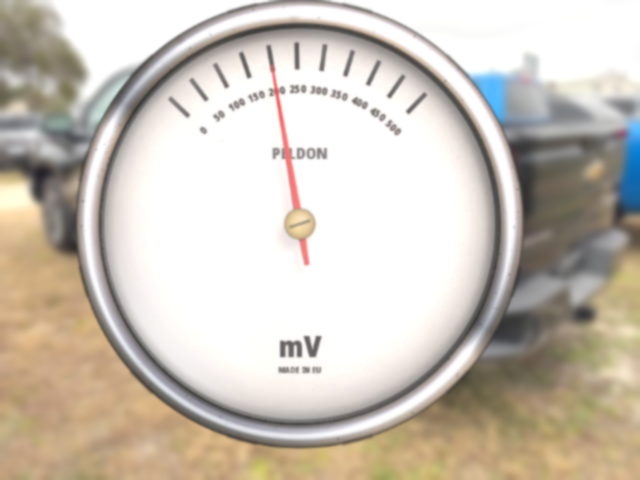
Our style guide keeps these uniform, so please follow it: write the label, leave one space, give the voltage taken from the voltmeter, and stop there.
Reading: 200 mV
